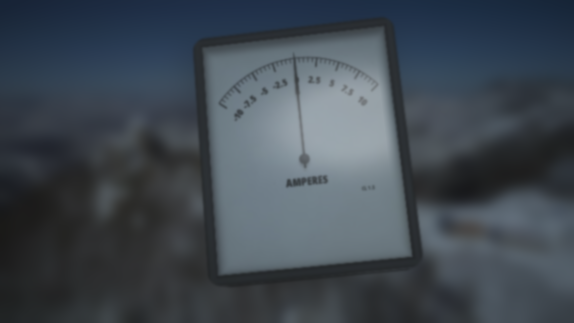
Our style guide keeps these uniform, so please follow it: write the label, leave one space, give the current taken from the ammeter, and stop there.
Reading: 0 A
